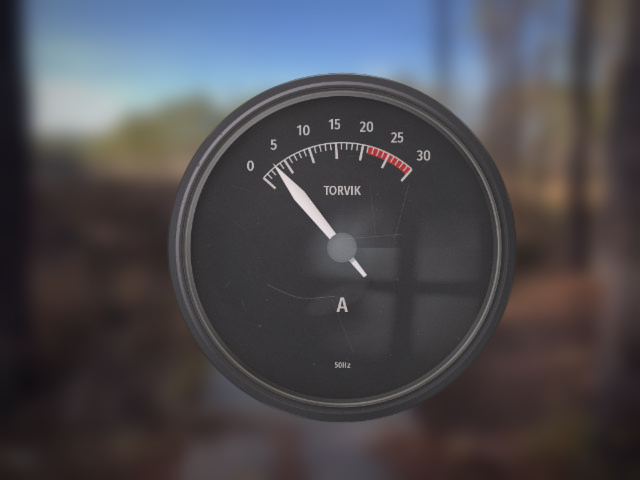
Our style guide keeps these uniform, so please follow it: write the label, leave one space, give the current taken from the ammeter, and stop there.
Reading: 3 A
